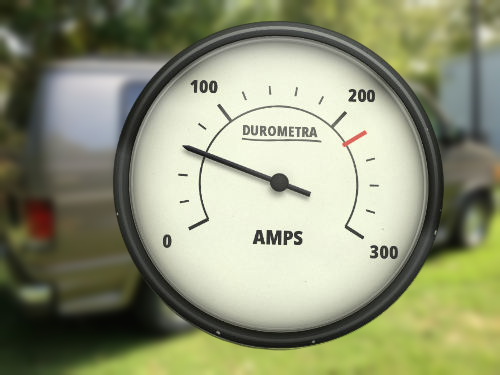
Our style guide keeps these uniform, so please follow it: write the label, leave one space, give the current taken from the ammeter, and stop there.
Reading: 60 A
